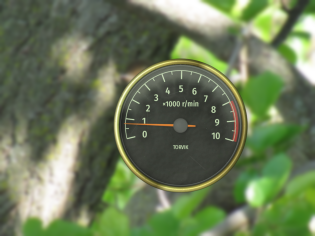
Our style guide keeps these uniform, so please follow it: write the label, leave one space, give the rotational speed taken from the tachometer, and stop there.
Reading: 750 rpm
